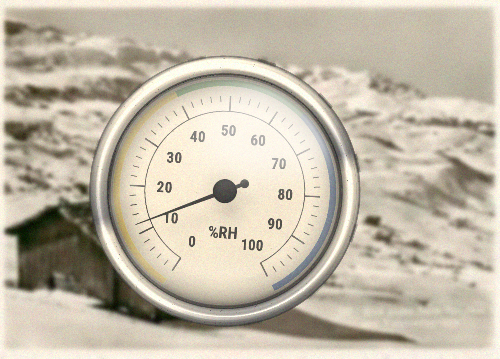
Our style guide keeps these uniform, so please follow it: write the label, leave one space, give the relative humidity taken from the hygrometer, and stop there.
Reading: 12 %
